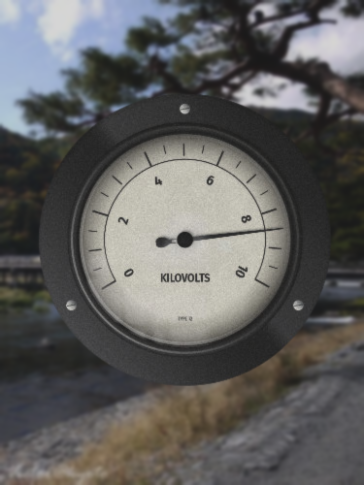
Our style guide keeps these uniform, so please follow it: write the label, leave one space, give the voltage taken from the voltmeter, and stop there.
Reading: 8.5 kV
